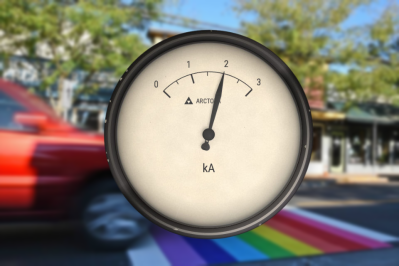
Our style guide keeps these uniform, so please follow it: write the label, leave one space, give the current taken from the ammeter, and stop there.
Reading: 2 kA
